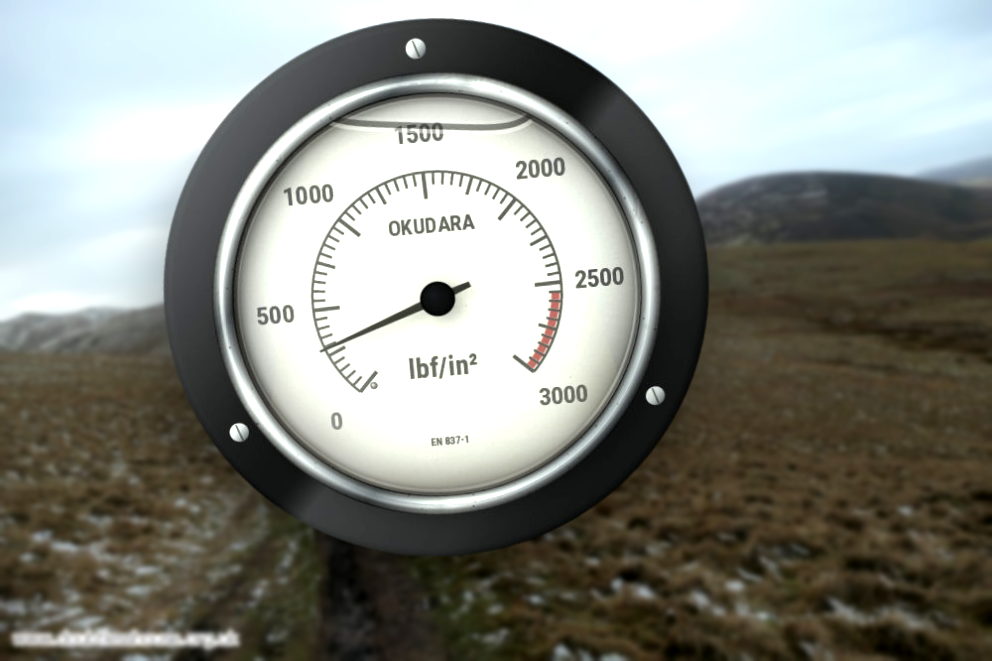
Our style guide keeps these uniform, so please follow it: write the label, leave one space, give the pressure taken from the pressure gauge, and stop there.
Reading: 300 psi
